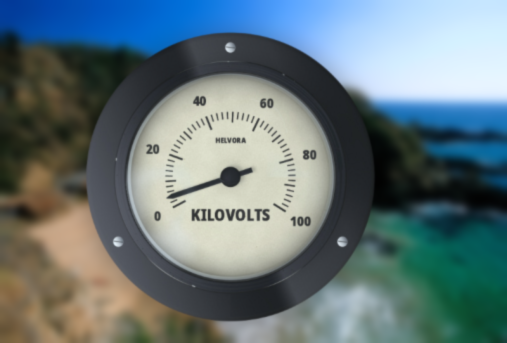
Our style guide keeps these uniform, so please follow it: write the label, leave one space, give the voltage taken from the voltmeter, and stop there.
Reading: 4 kV
